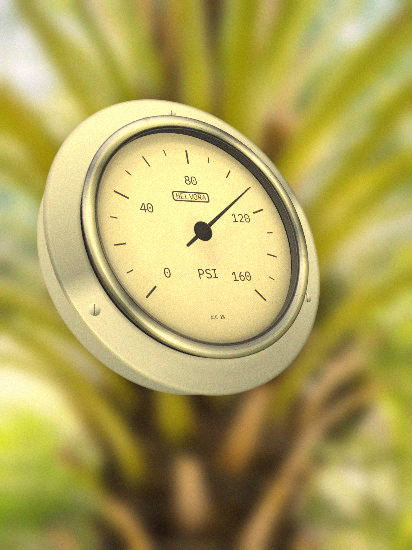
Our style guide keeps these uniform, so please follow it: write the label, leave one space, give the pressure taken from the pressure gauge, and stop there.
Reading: 110 psi
